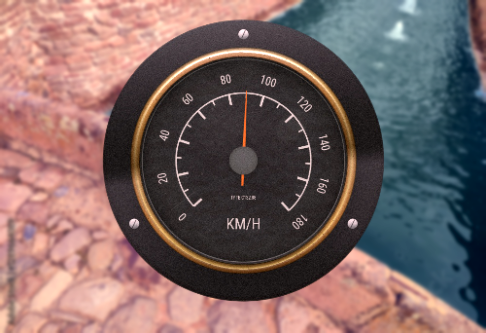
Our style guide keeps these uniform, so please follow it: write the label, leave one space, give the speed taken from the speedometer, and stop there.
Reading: 90 km/h
